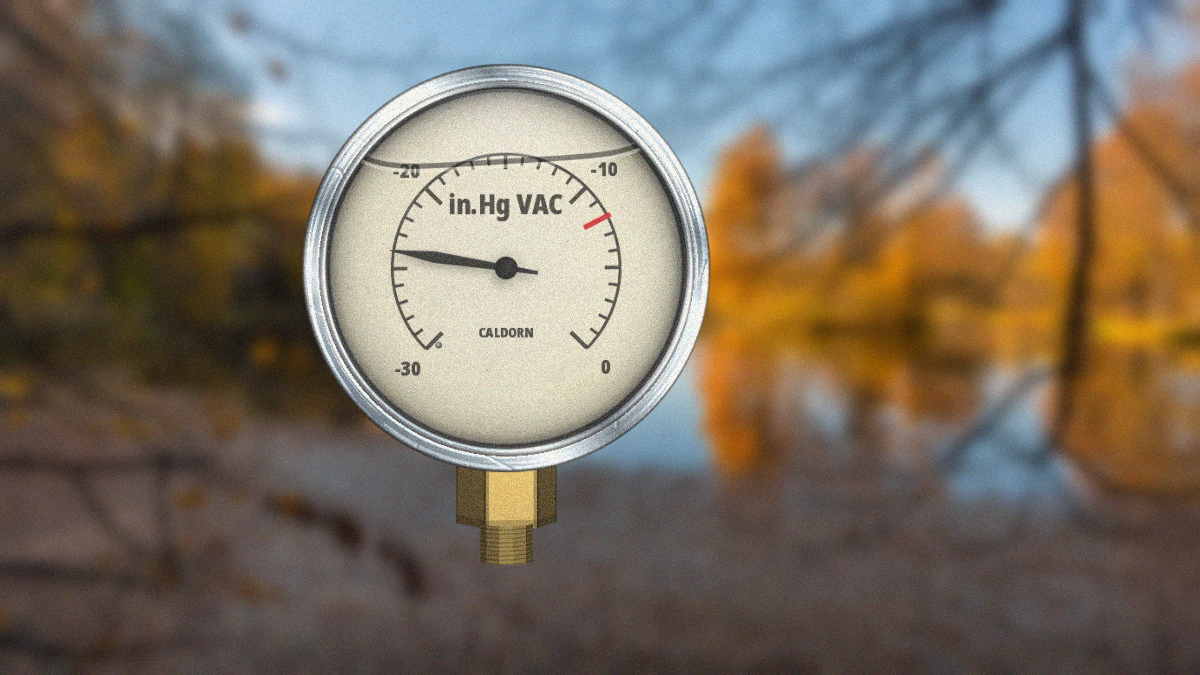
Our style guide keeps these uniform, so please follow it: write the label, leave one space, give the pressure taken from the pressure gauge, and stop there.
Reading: -24 inHg
